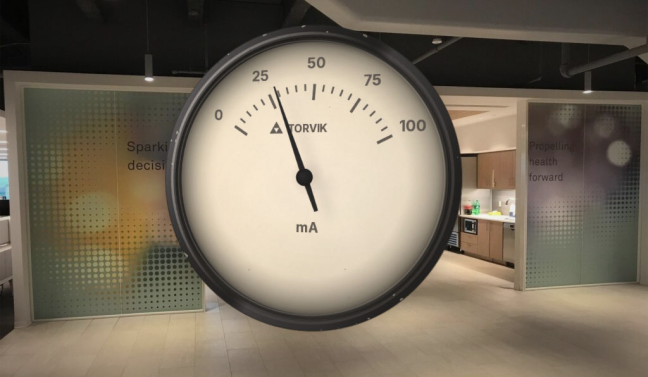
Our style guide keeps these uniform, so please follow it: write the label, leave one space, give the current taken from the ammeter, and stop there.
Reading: 30 mA
